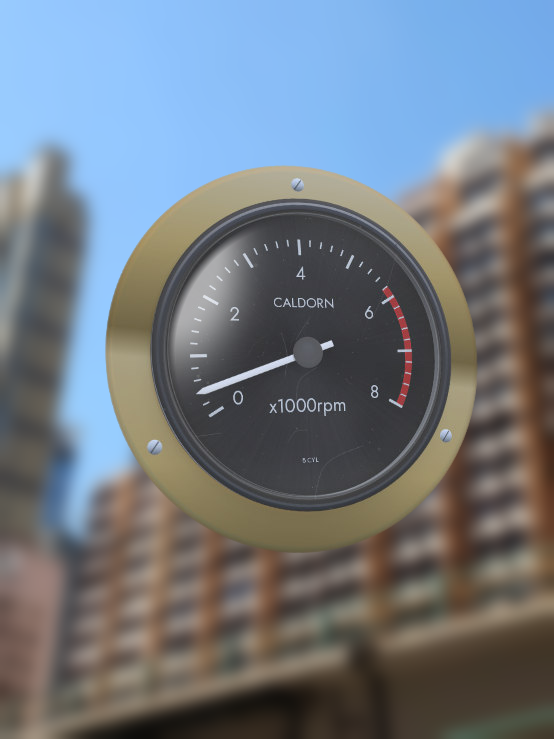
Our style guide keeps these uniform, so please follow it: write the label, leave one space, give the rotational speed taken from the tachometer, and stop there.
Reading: 400 rpm
